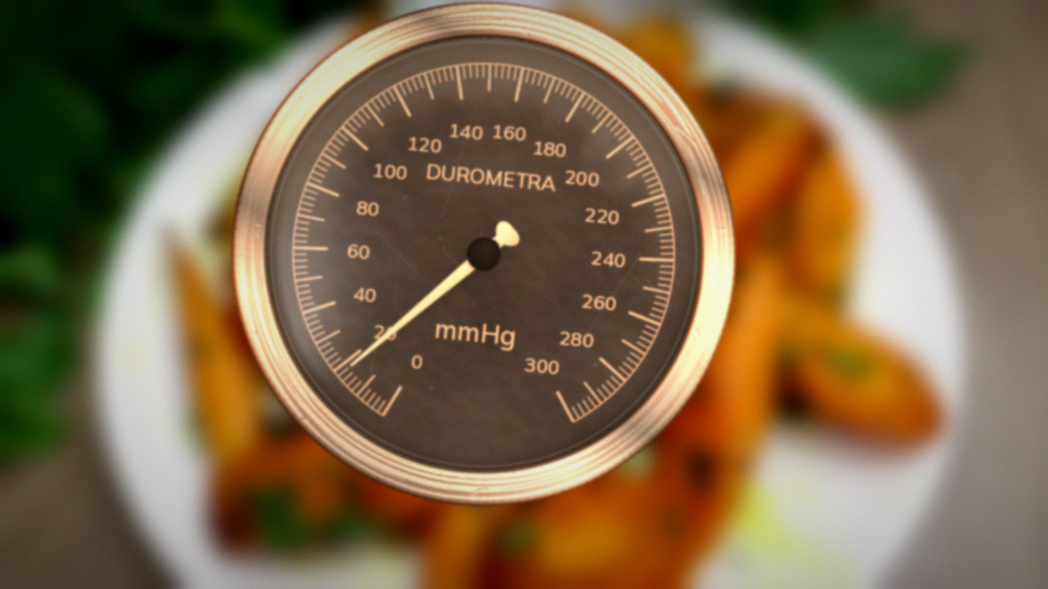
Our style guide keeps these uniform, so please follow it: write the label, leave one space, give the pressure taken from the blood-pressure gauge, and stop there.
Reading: 18 mmHg
